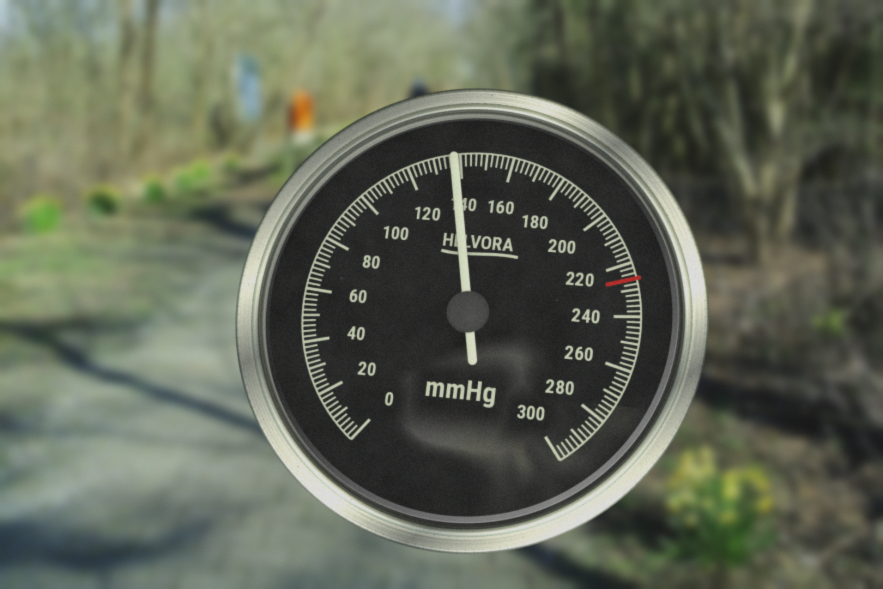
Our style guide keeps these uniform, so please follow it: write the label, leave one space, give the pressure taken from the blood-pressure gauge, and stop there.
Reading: 138 mmHg
